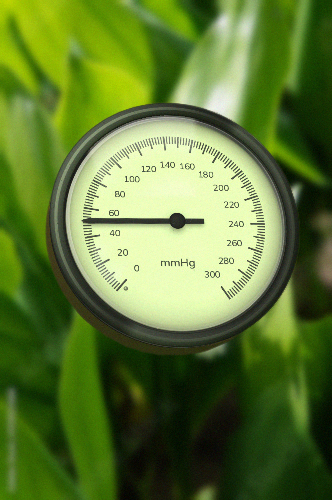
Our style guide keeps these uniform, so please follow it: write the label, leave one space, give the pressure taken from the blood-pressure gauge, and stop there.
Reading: 50 mmHg
